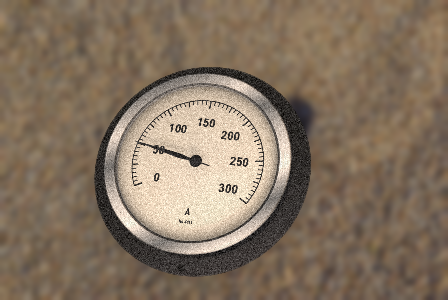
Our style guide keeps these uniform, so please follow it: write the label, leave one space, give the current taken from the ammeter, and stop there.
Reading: 50 A
